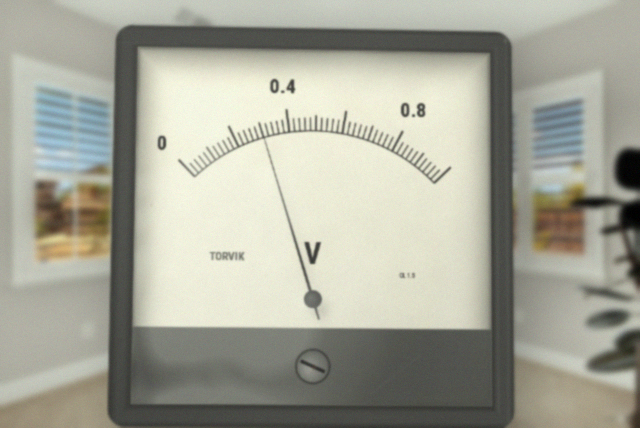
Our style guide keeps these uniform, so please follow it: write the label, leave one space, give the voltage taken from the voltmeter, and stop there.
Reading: 0.3 V
